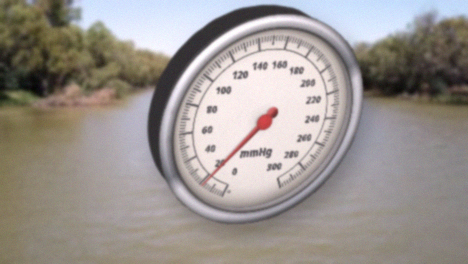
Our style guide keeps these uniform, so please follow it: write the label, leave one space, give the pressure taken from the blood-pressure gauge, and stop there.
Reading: 20 mmHg
